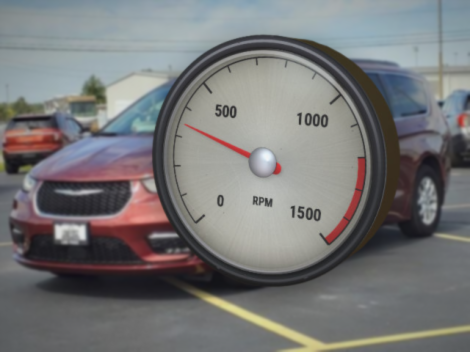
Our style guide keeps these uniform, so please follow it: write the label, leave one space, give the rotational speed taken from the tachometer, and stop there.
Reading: 350 rpm
